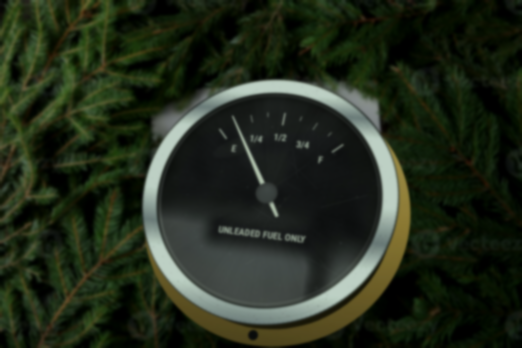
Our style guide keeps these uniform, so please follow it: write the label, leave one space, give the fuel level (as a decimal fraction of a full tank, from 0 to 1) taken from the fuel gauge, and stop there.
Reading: 0.125
